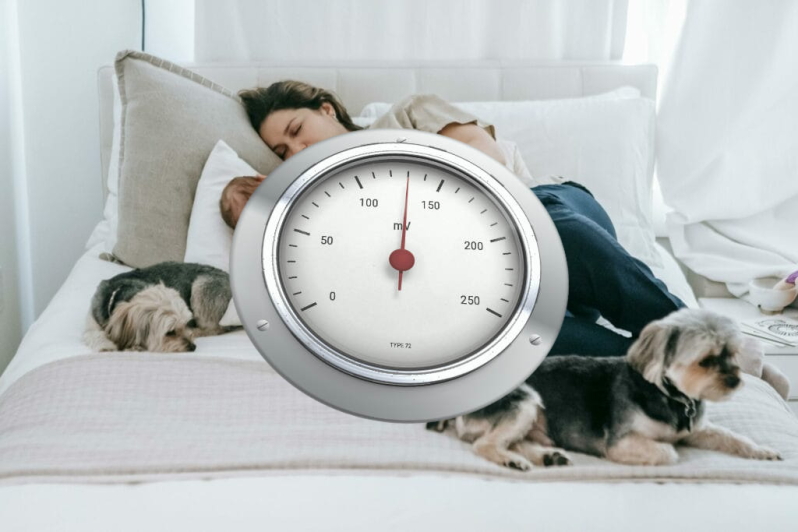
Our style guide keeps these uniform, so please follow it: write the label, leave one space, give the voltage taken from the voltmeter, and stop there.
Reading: 130 mV
